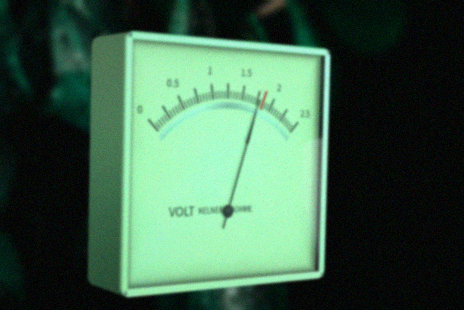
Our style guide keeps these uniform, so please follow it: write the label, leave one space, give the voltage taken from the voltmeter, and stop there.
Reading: 1.75 V
